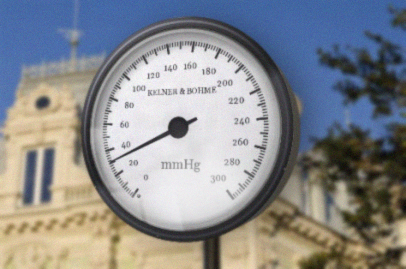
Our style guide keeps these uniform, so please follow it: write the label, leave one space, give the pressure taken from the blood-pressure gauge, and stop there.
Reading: 30 mmHg
